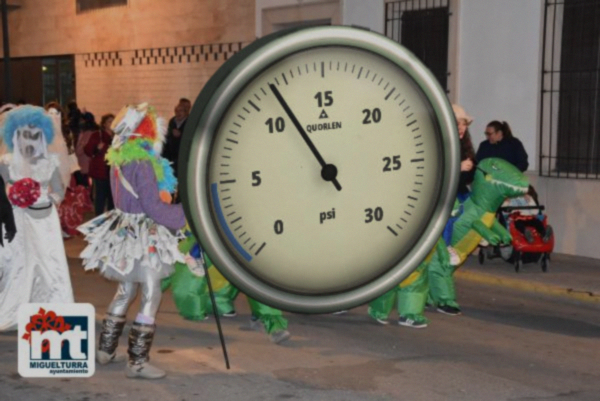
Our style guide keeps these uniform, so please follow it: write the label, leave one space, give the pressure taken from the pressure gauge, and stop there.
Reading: 11.5 psi
